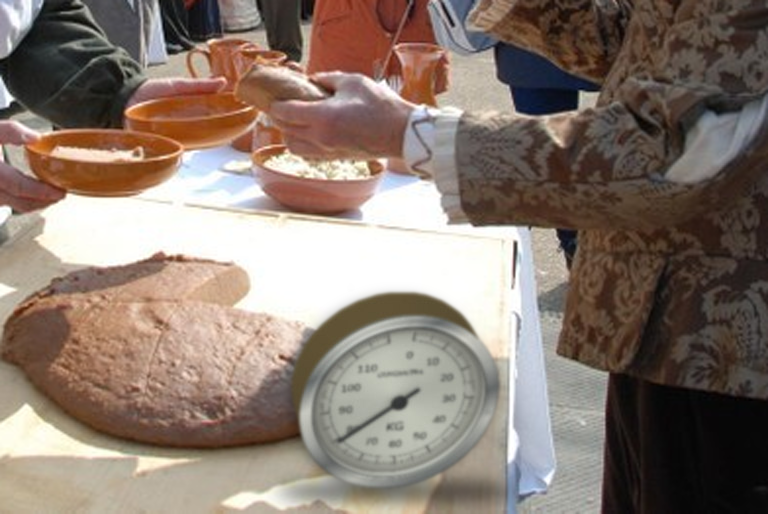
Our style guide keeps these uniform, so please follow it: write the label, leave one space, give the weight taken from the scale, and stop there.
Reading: 80 kg
